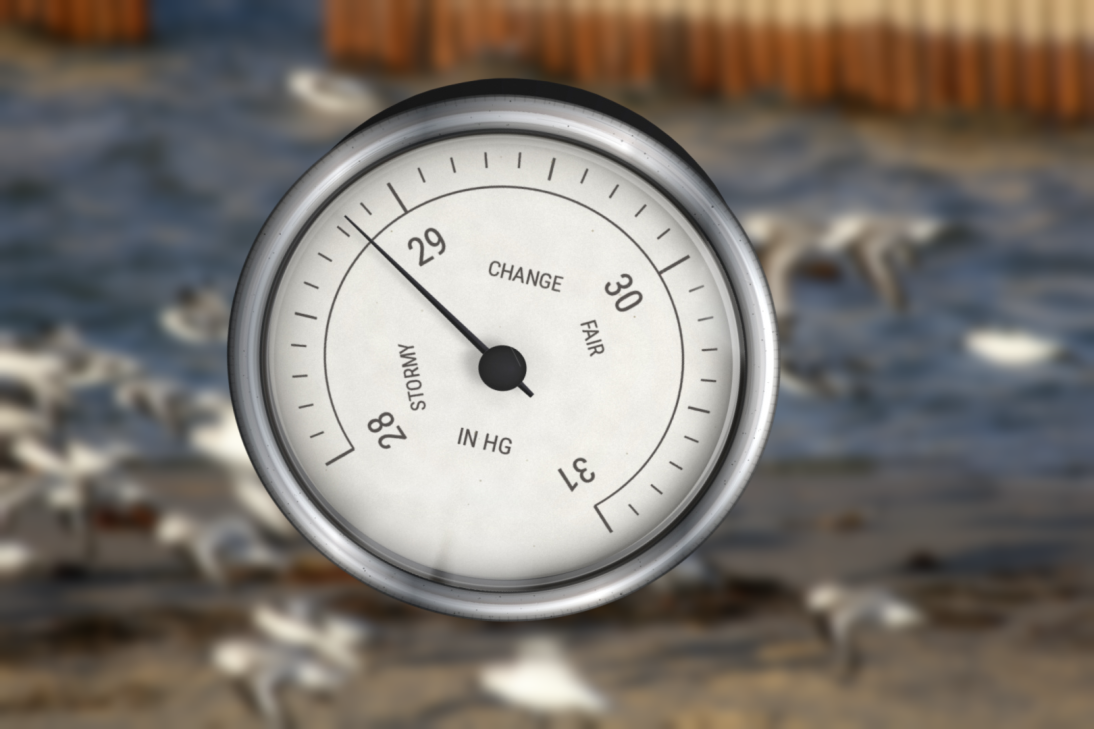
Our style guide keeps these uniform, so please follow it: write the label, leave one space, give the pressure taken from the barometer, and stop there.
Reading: 28.85 inHg
